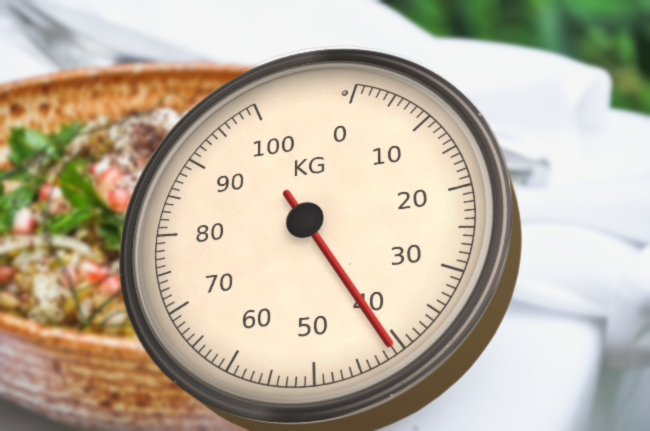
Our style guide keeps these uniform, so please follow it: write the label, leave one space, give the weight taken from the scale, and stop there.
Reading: 41 kg
